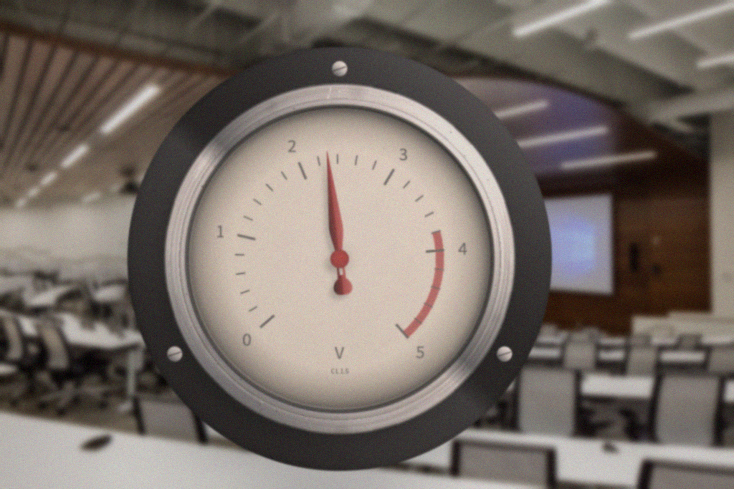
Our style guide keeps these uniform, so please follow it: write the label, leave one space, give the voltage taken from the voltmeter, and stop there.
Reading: 2.3 V
